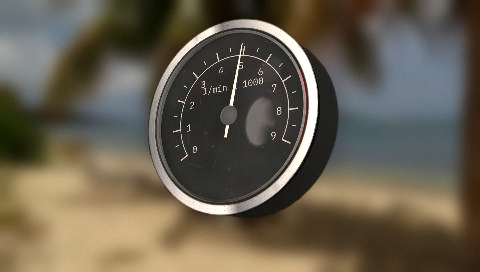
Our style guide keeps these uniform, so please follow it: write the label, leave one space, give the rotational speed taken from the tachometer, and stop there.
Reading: 5000 rpm
